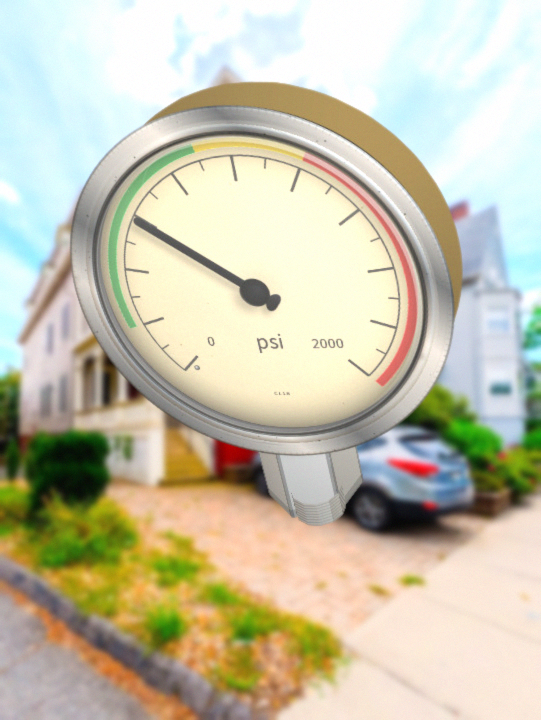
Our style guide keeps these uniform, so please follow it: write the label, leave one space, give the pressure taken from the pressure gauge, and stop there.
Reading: 600 psi
